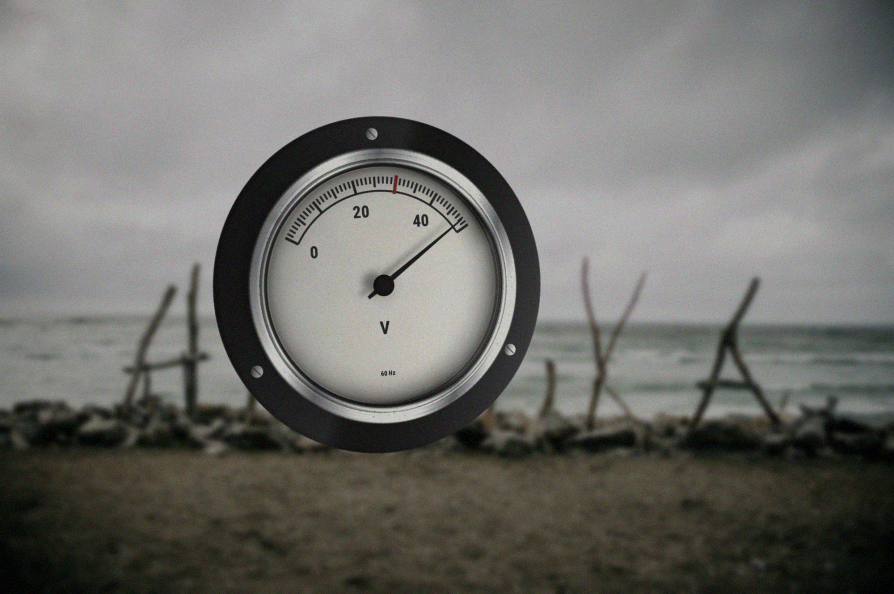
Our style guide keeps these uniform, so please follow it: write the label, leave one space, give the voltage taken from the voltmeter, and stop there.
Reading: 48 V
